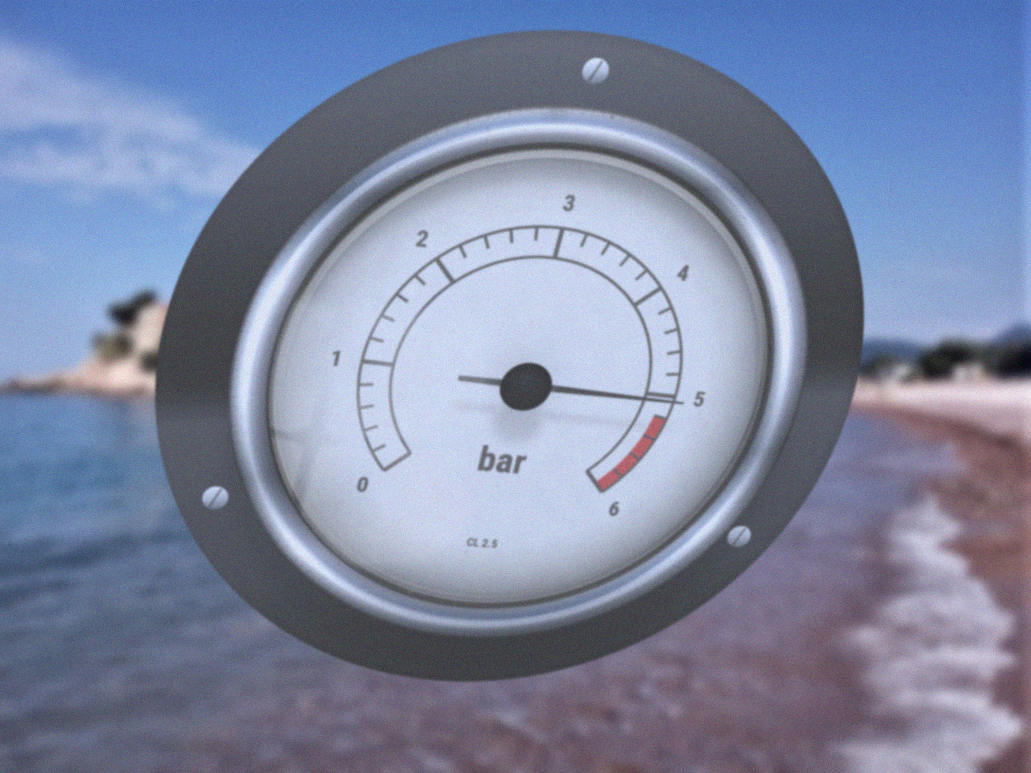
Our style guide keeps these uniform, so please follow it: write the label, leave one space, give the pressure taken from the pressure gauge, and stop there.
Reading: 5 bar
